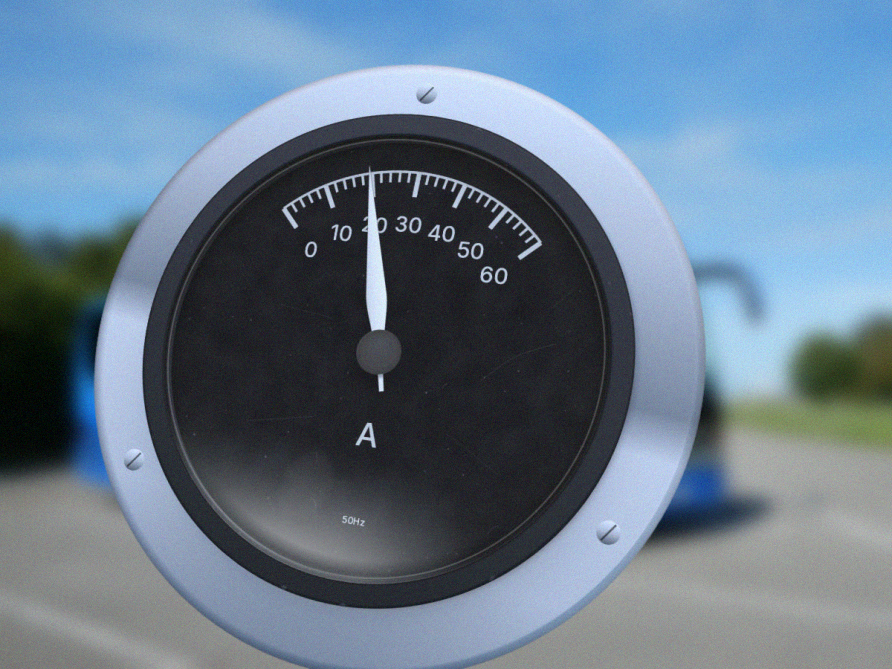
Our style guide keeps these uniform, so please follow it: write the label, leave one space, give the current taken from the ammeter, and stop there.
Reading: 20 A
